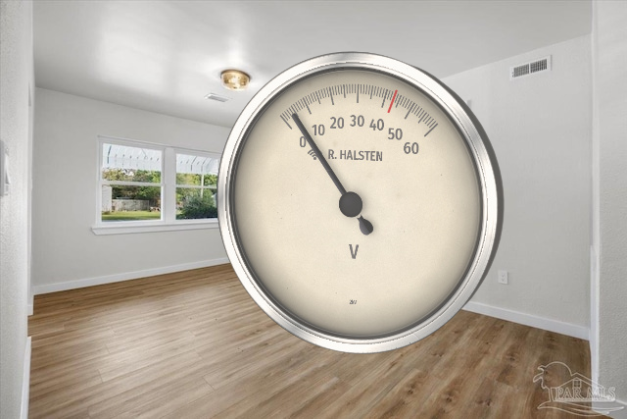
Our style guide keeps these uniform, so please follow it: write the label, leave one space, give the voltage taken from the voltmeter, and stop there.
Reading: 5 V
